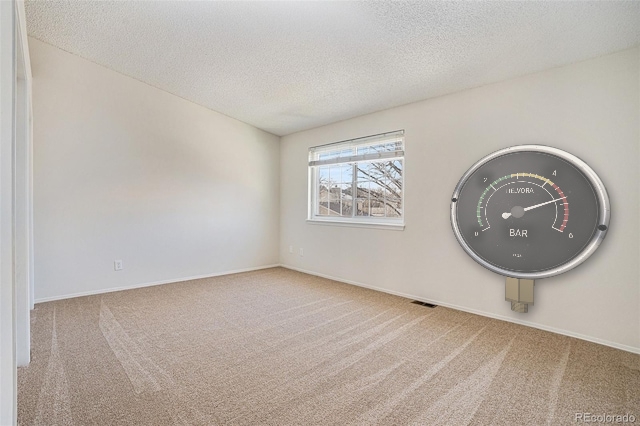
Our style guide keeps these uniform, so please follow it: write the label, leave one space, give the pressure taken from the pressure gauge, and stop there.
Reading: 4.8 bar
